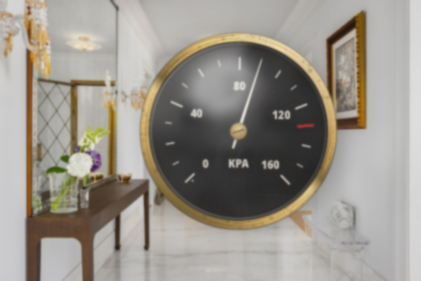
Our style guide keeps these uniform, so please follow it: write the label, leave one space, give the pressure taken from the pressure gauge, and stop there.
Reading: 90 kPa
